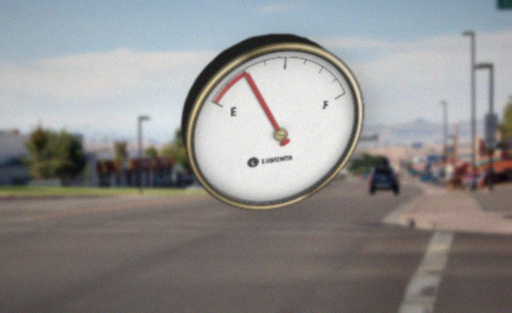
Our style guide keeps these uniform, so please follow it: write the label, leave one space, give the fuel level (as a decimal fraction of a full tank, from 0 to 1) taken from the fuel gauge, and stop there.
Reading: 0.25
